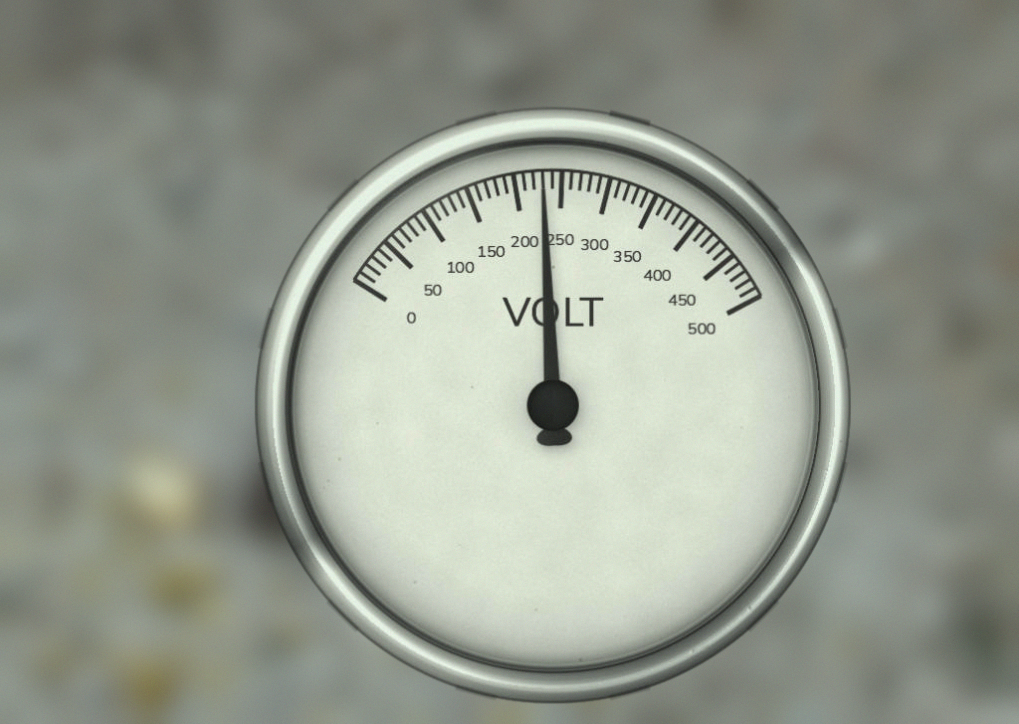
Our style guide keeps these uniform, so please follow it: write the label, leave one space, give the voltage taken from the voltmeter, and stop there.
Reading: 230 V
